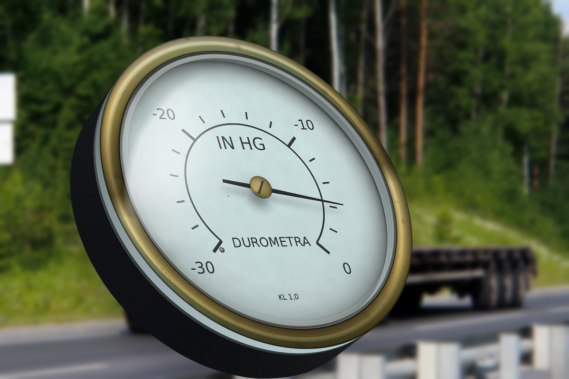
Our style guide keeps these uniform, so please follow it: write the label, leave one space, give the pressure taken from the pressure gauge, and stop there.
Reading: -4 inHg
